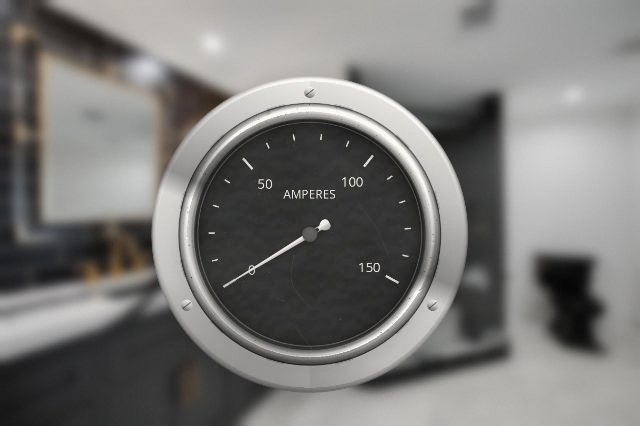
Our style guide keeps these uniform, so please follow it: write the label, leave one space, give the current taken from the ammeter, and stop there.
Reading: 0 A
